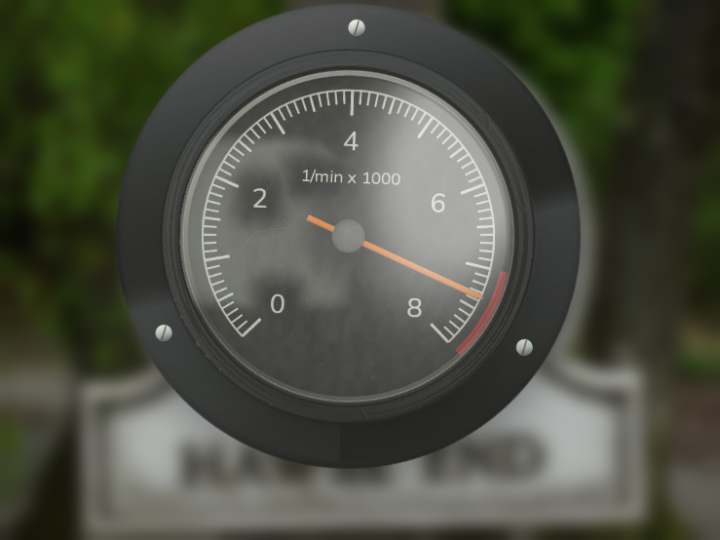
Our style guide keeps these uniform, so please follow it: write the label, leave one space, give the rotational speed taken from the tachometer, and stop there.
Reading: 7350 rpm
